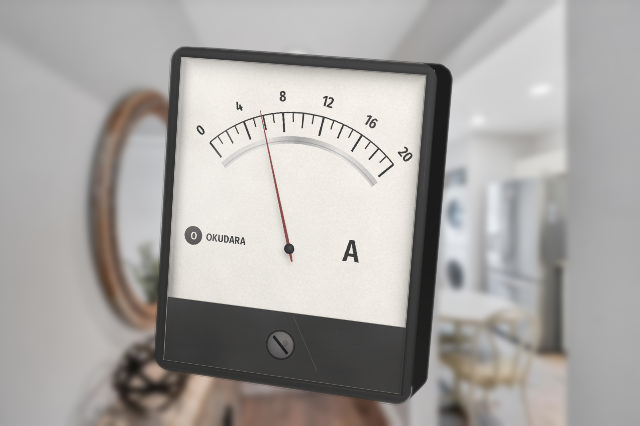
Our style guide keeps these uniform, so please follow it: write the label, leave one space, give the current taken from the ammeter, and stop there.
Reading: 6 A
